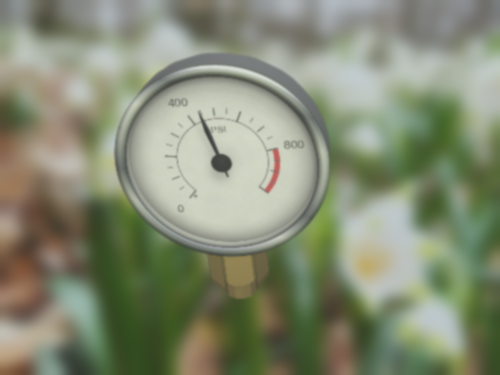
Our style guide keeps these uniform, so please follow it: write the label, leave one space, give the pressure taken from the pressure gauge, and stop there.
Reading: 450 psi
